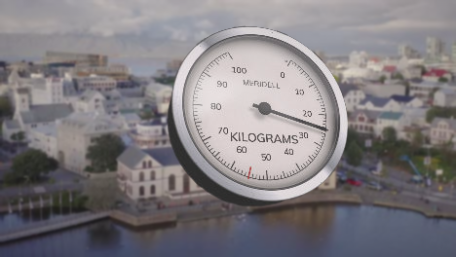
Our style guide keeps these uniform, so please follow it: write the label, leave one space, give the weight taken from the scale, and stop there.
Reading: 25 kg
